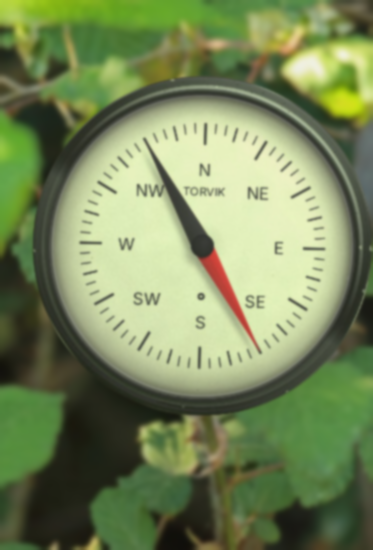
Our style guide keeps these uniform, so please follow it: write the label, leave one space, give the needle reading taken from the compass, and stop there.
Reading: 150 °
